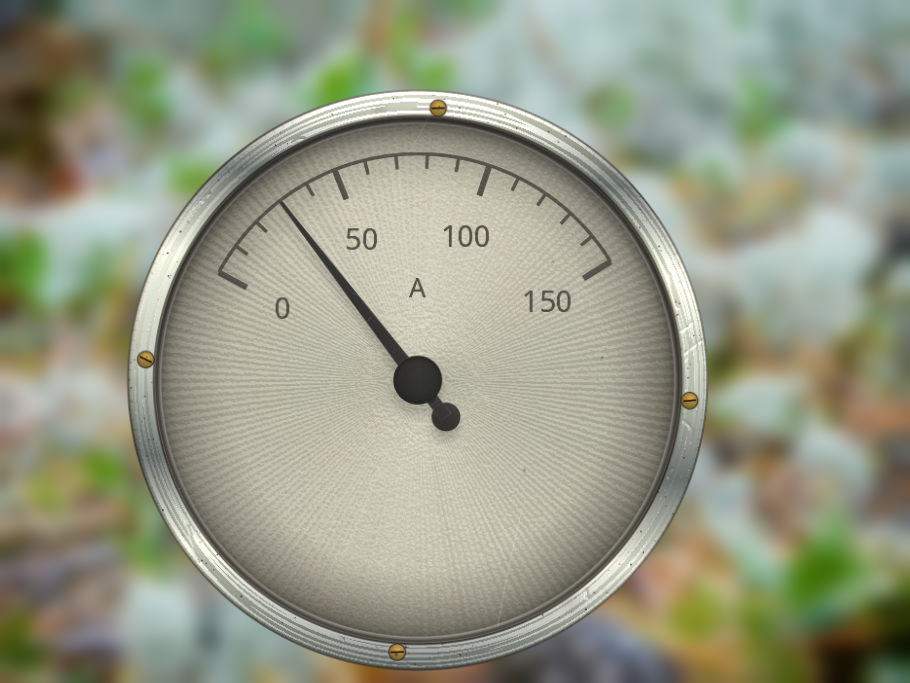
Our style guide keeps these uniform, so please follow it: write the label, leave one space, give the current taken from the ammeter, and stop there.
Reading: 30 A
